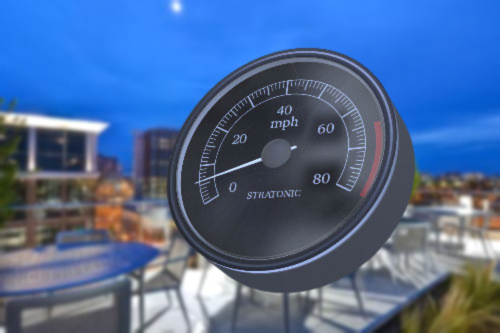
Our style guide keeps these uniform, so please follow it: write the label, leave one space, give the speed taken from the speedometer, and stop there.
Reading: 5 mph
